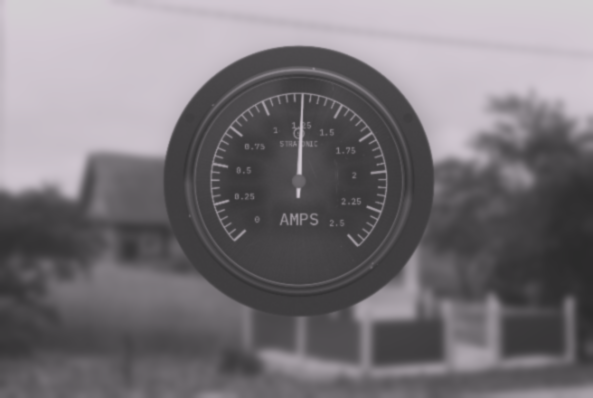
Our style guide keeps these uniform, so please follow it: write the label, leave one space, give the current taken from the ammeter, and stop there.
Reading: 1.25 A
